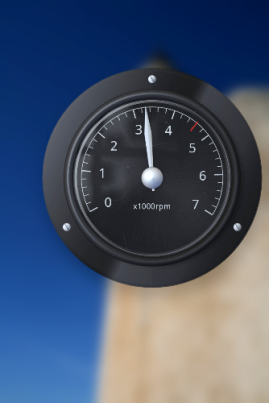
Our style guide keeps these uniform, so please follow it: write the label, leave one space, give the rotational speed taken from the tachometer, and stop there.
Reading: 3300 rpm
